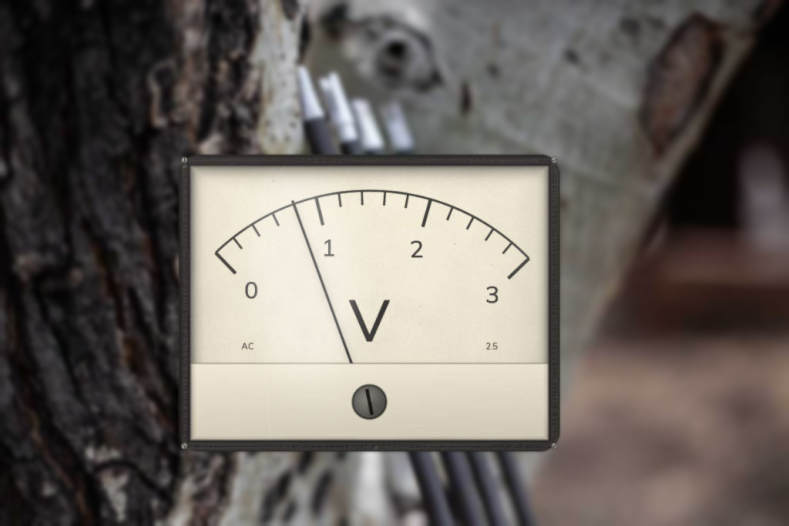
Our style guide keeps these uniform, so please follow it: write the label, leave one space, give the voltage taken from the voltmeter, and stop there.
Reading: 0.8 V
